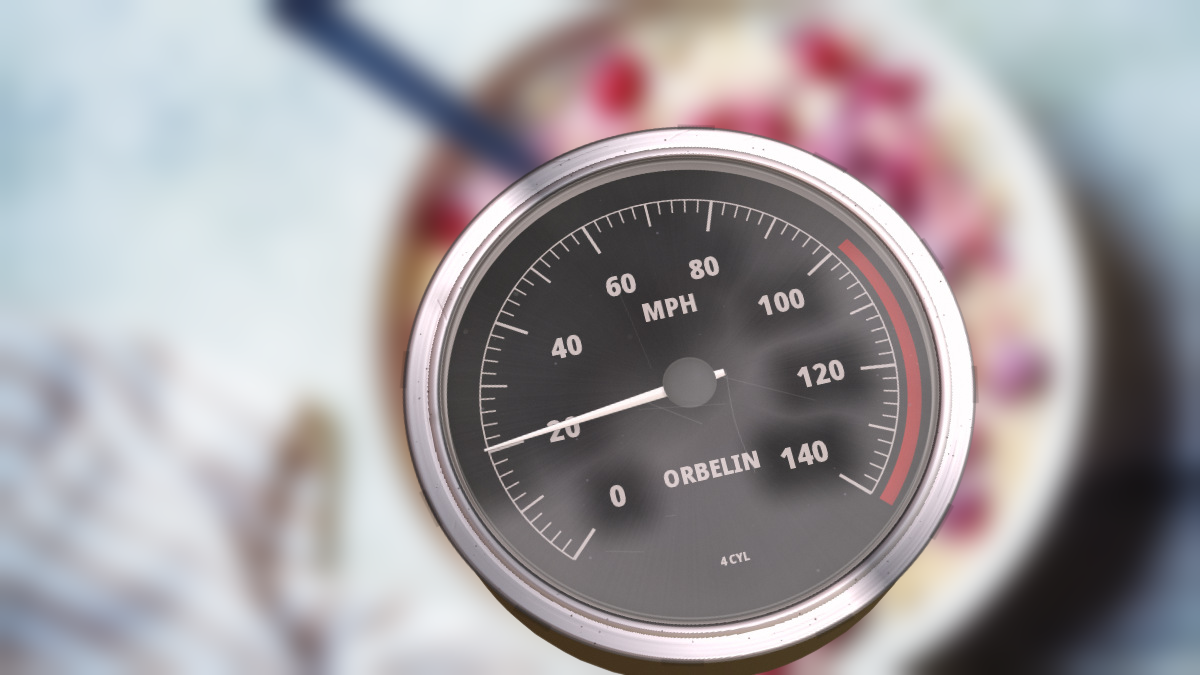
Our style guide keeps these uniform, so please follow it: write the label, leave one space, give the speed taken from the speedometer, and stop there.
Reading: 20 mph
